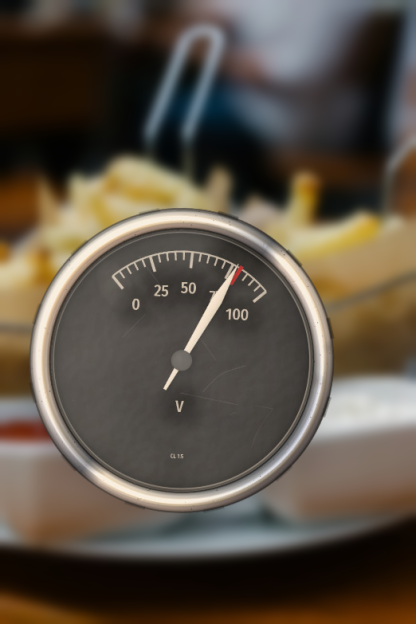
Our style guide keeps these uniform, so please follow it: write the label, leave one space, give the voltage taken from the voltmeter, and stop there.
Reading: 77.5 V
